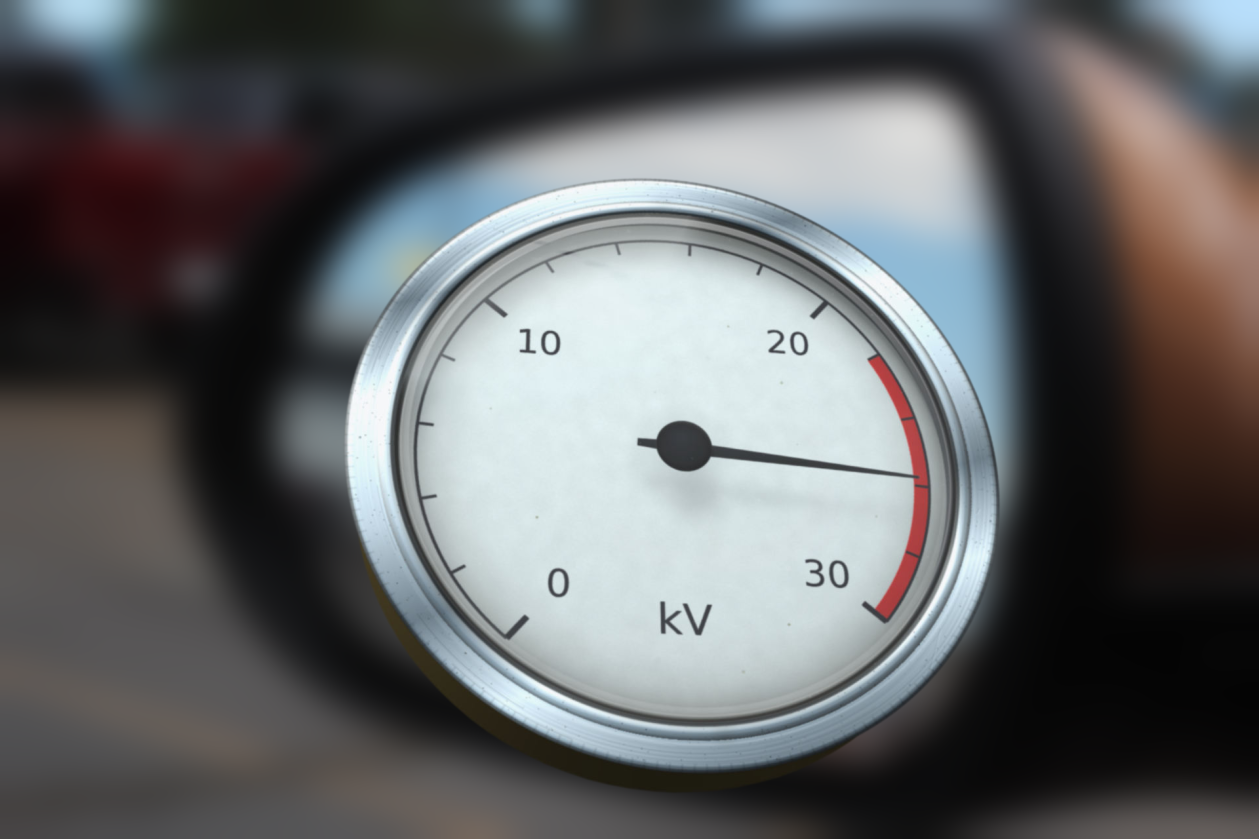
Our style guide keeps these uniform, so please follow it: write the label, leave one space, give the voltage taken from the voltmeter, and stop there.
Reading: 26 kV
